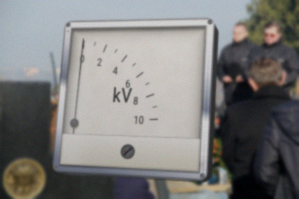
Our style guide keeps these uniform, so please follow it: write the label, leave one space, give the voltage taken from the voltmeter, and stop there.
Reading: 0 kV
